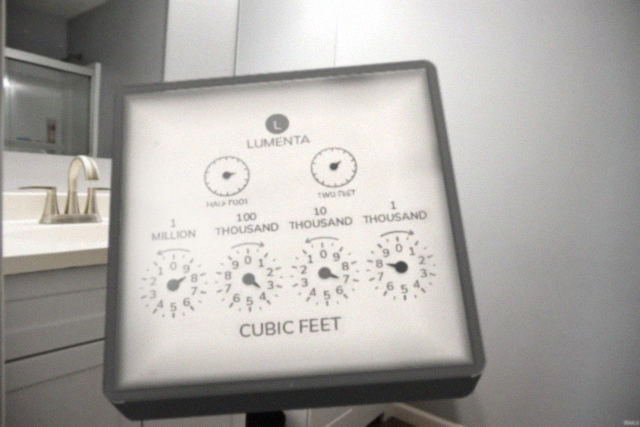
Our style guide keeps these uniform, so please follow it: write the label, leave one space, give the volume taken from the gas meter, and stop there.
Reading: 836800 ft³
